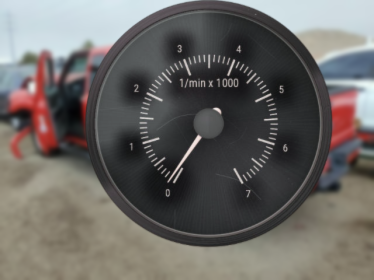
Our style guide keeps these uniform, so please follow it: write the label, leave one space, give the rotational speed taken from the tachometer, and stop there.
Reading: 100 rpm
